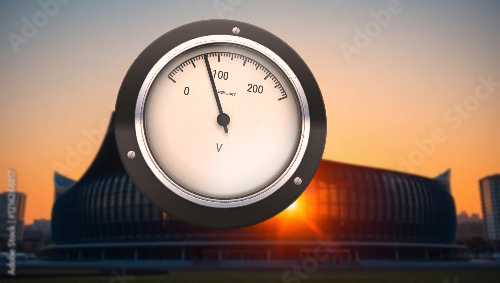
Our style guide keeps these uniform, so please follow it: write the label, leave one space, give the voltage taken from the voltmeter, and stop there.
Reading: 75 V
